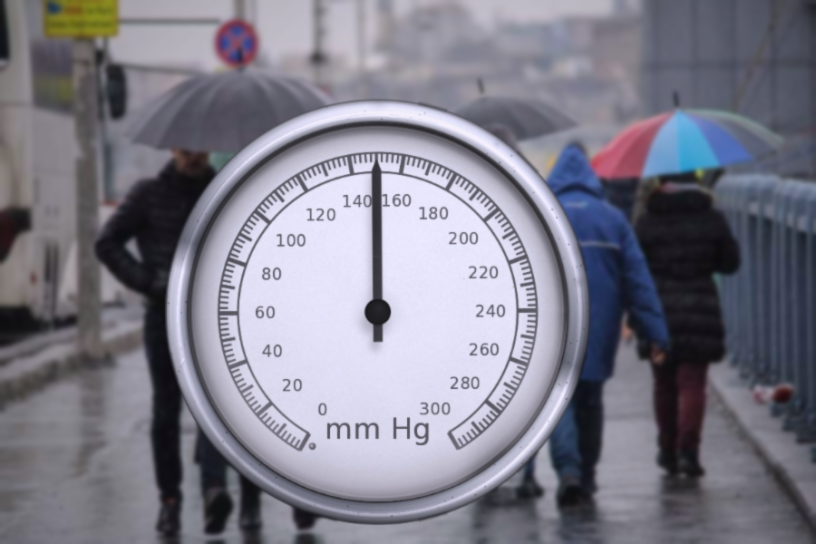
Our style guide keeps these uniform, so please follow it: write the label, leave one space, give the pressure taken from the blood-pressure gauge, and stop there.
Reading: 150 mmHg
